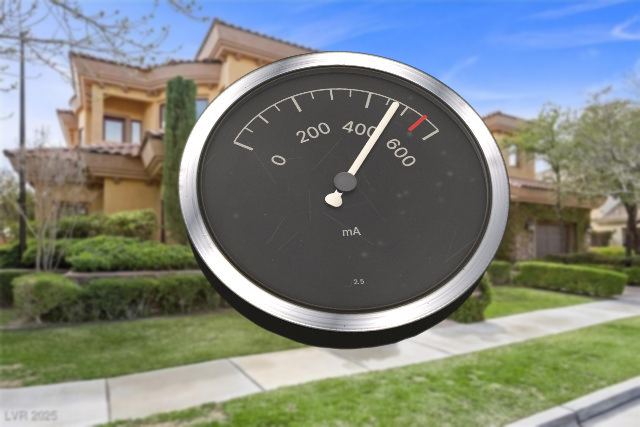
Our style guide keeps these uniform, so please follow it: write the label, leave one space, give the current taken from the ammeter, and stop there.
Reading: 475 mA
